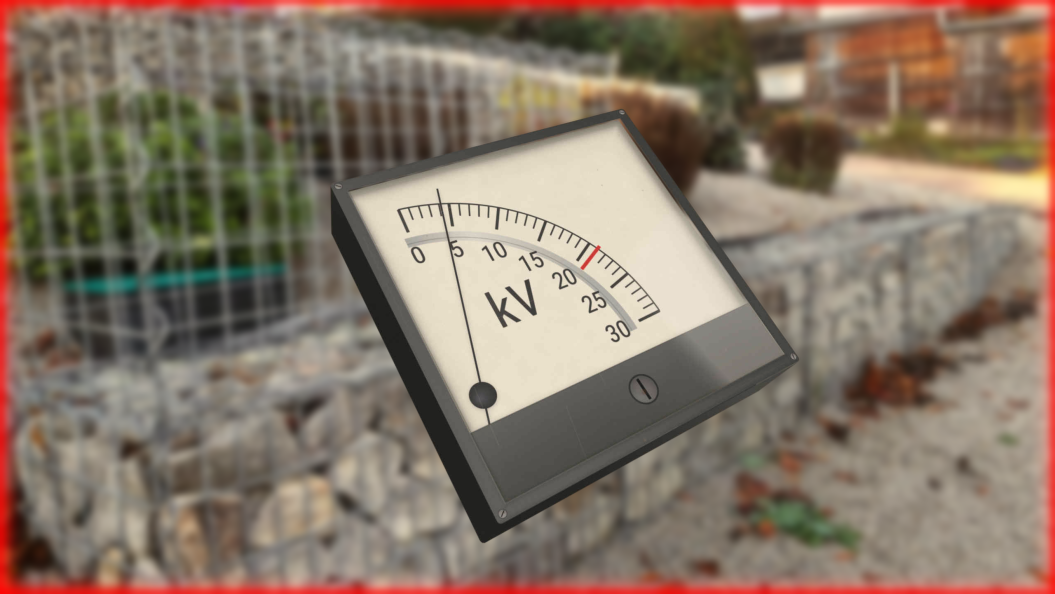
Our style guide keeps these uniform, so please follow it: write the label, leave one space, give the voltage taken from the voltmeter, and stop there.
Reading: 4 kV
